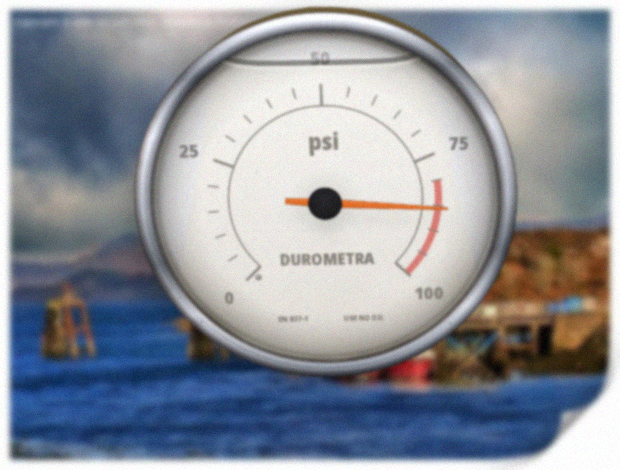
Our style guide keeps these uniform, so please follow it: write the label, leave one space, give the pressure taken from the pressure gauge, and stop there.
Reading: 85 psi
